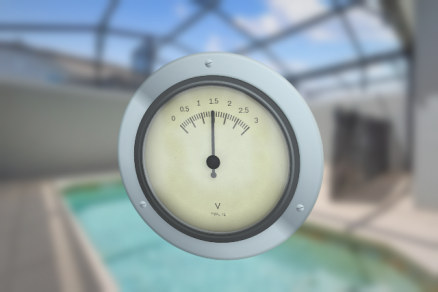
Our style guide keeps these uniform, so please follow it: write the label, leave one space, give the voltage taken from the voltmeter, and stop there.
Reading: 1.5 V
